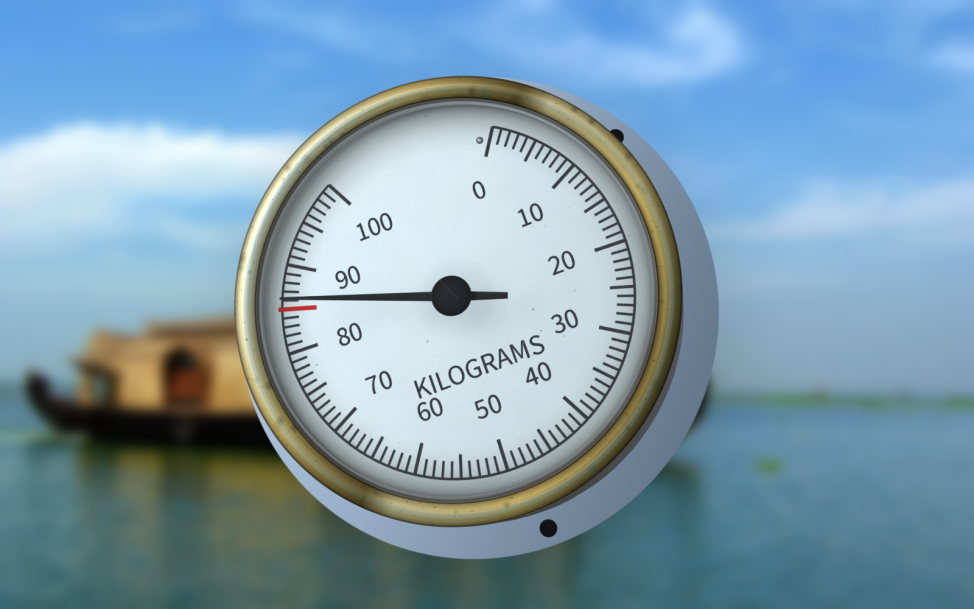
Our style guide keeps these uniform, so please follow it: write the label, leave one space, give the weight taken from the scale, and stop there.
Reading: 86 kg
